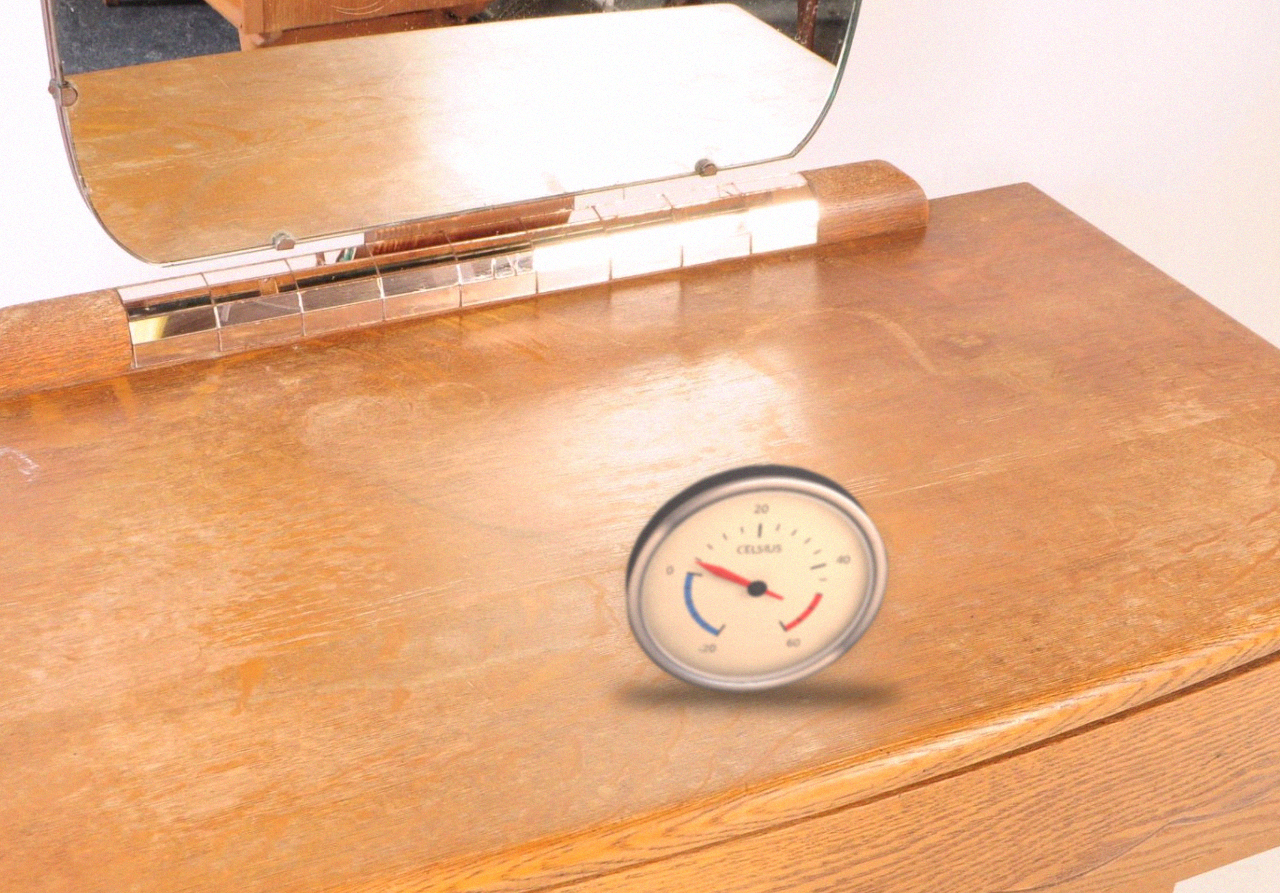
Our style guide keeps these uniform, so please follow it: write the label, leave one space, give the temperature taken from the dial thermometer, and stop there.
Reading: 4 °C
